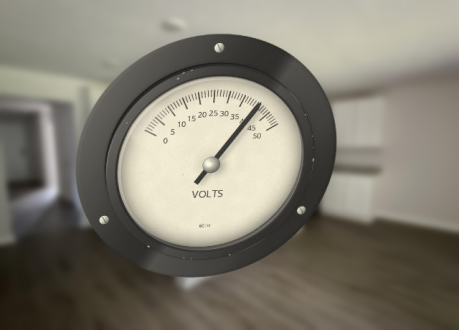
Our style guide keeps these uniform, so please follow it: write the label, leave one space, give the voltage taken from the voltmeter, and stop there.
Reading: 40 V
